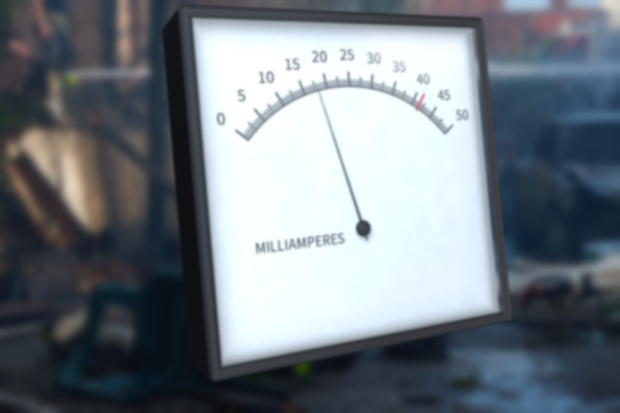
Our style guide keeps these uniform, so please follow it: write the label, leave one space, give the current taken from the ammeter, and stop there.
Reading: 17.5 mA
